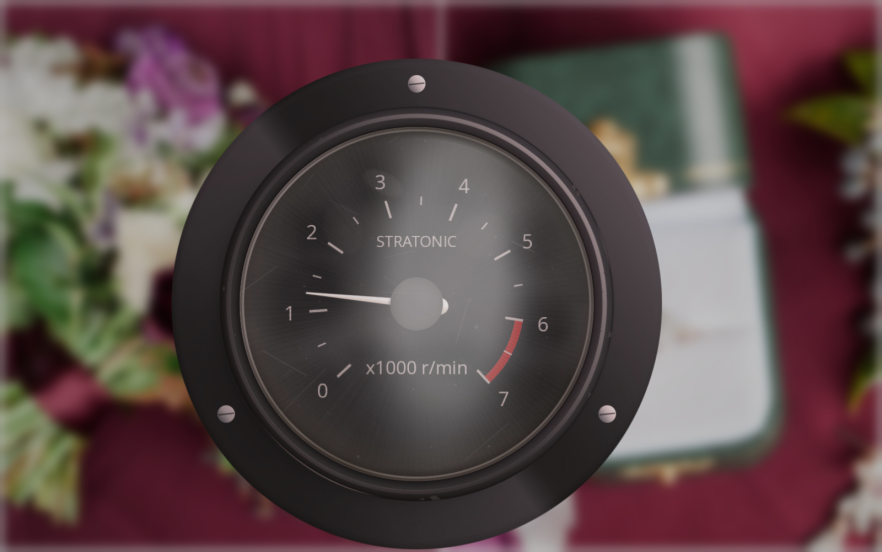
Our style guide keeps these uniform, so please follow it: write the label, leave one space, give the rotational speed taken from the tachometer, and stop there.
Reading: 1250 rpm
